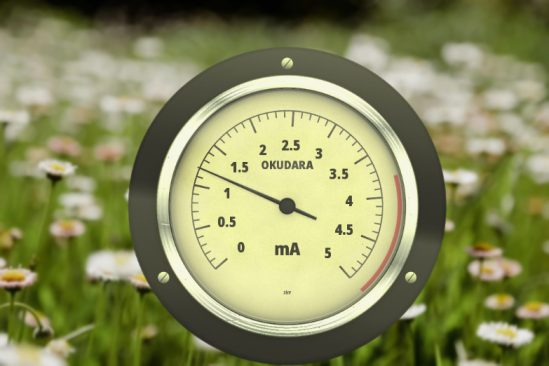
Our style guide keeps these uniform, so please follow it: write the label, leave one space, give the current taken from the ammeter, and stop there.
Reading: 1.2 mA
